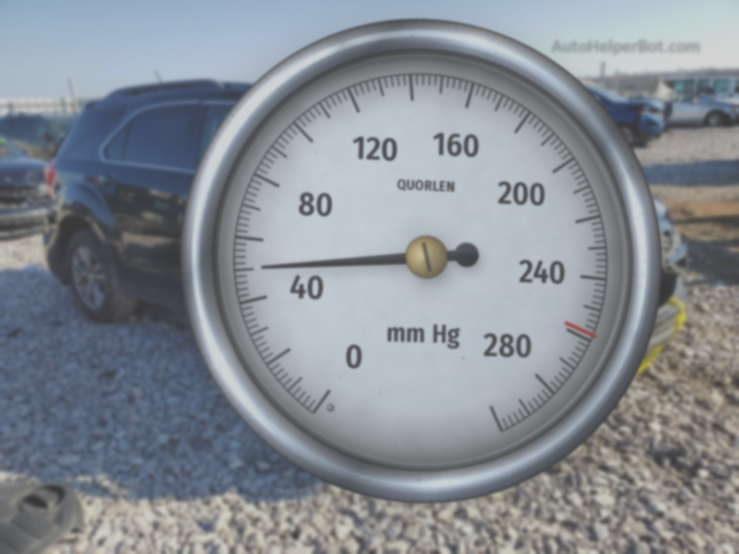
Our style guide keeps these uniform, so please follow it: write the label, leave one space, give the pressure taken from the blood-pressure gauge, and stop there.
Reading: 50 mmHg
